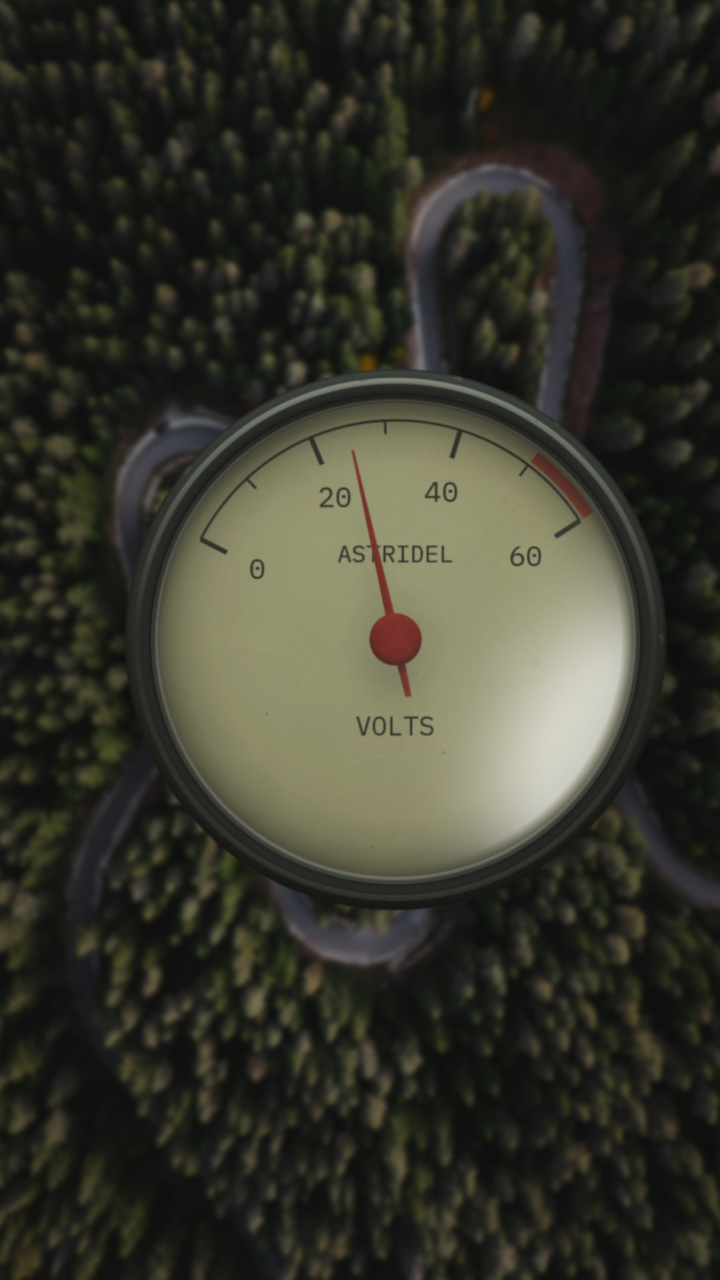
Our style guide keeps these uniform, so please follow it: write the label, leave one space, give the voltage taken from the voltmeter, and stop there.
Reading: 25 V
